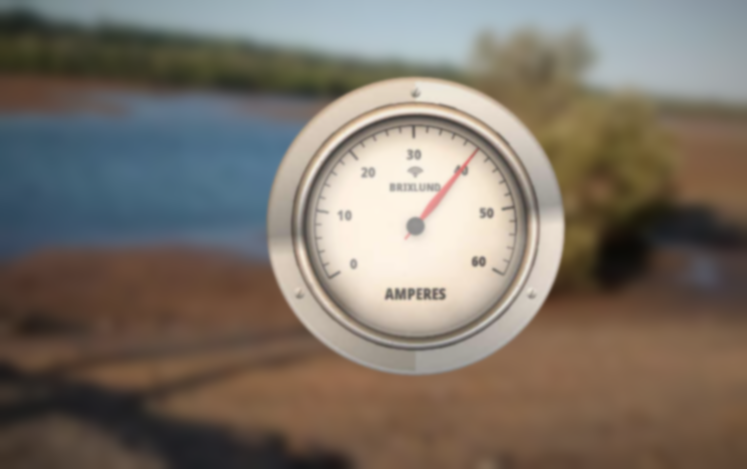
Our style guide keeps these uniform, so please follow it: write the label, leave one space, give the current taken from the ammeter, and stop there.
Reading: 40 A
